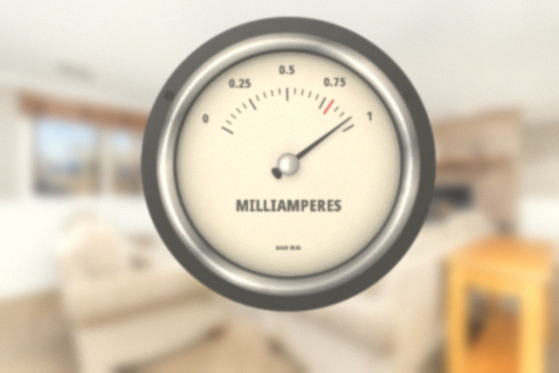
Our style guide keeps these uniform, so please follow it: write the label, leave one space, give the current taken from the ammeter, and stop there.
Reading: 0.95 mA
